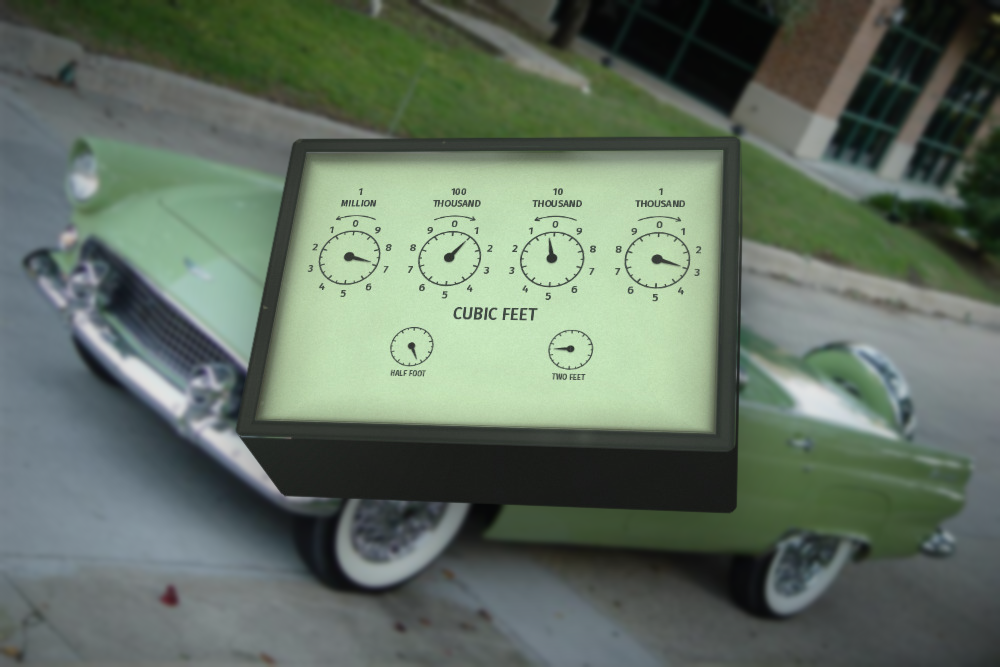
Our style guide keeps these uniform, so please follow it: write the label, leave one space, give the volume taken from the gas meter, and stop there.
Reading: 710300 ft³
